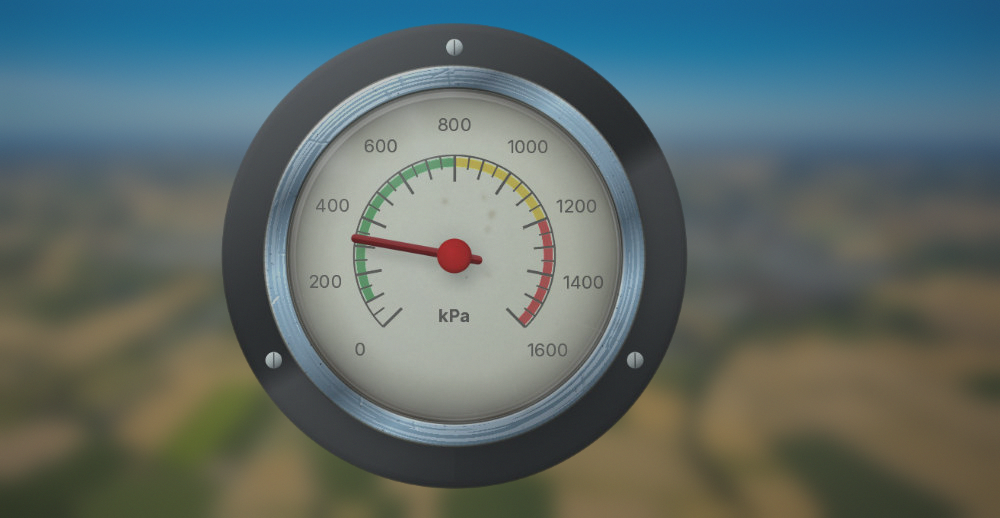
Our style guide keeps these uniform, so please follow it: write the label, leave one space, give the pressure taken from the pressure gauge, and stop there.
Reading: 325 kPa
